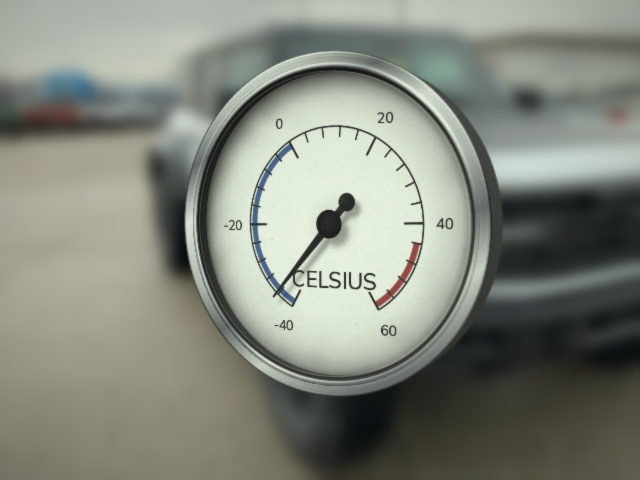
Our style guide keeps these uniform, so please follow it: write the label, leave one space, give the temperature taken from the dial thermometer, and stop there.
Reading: -36 °C
